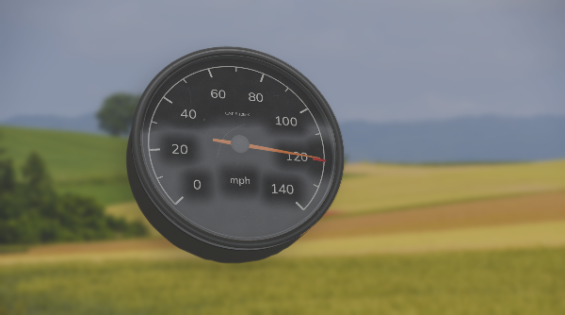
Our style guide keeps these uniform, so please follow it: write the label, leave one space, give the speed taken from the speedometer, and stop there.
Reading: 120 mph
